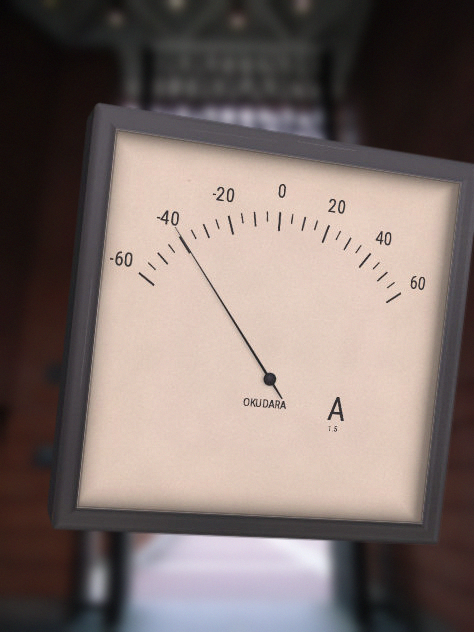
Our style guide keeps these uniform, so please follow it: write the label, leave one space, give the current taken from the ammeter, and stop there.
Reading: -40 A
